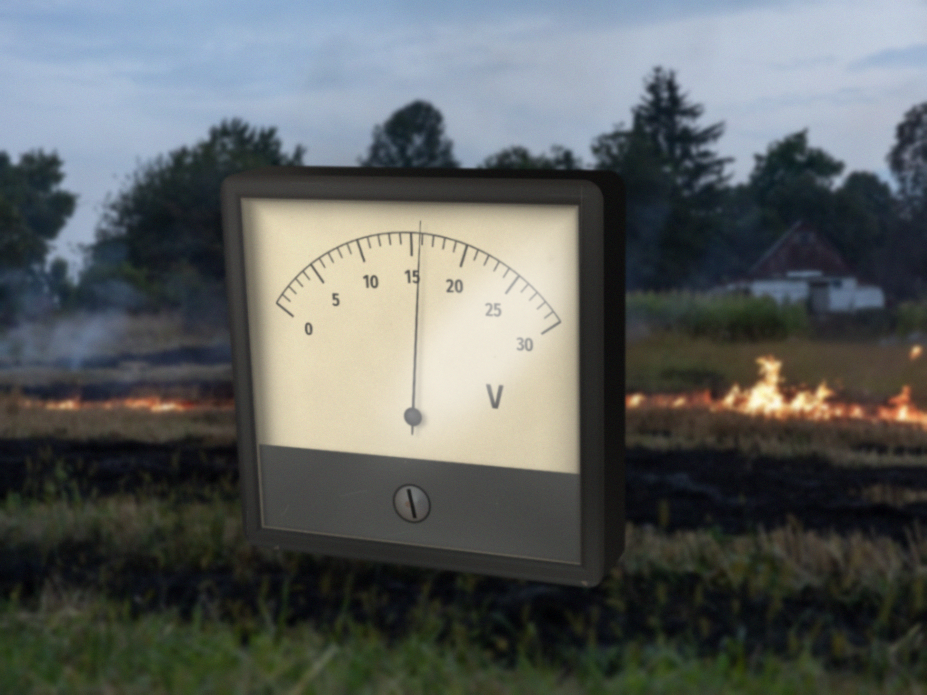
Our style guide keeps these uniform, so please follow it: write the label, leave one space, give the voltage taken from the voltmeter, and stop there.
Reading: 16 V
